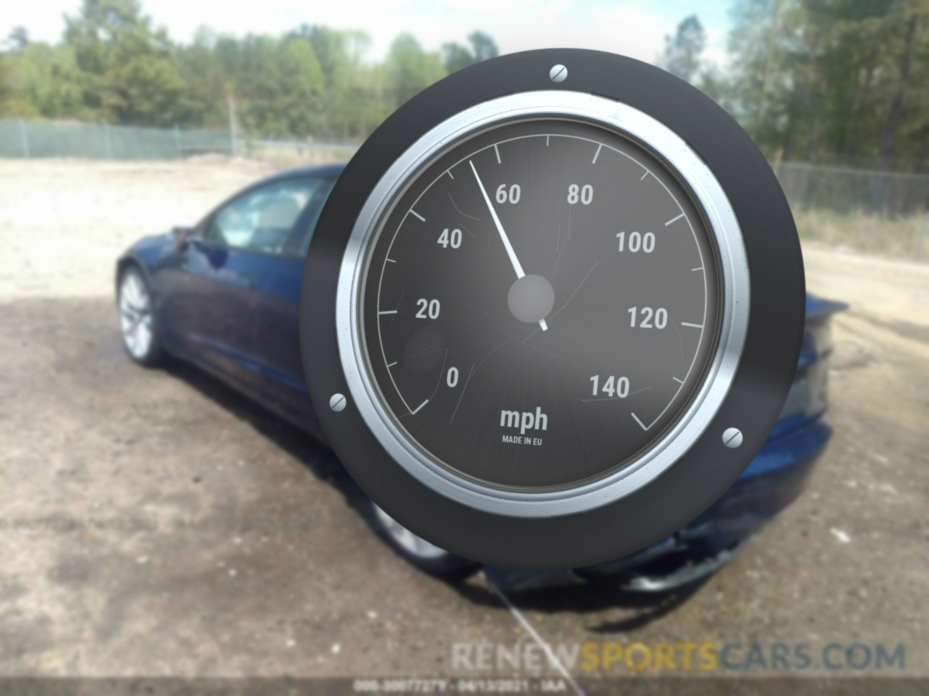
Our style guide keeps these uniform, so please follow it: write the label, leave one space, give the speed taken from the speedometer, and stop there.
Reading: 55 mph
